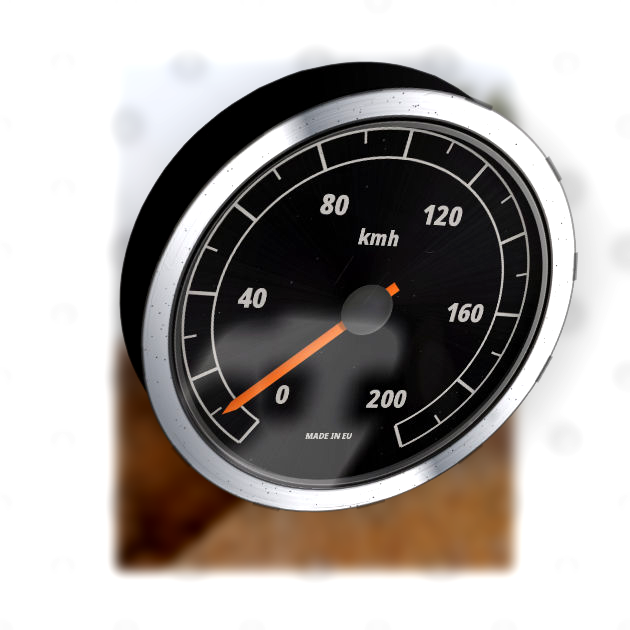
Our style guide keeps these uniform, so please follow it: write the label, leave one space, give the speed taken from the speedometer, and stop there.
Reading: 10 km/h
